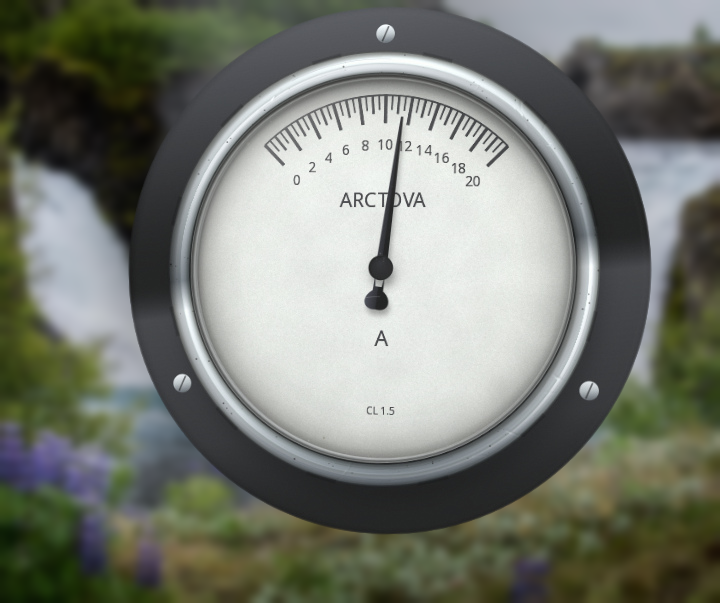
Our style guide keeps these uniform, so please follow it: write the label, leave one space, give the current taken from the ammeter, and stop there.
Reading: 11.5 A
